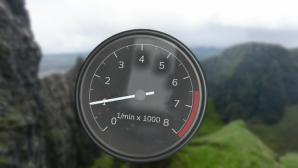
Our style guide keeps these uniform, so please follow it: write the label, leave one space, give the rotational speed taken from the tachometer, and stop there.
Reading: 1000 rpm
